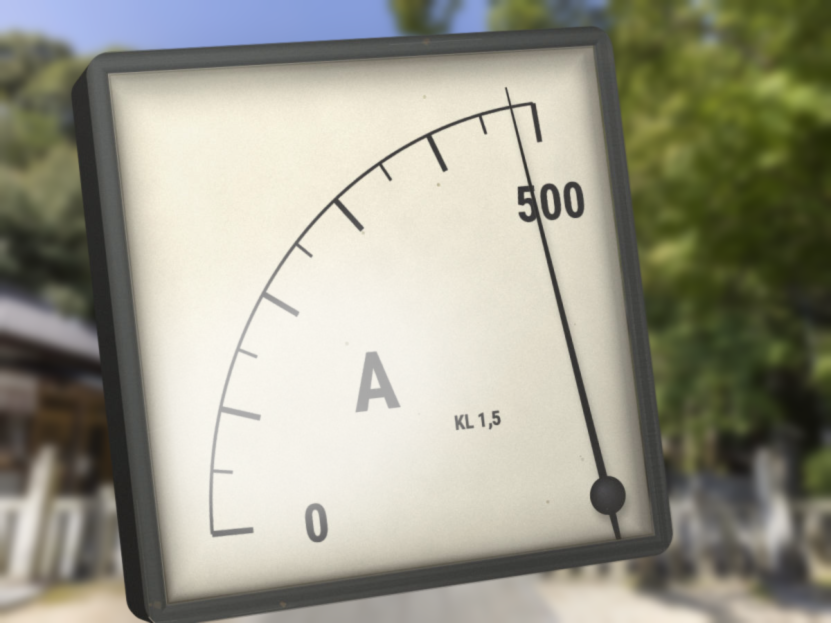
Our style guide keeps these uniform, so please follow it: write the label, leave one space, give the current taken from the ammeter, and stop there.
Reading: 475 A
